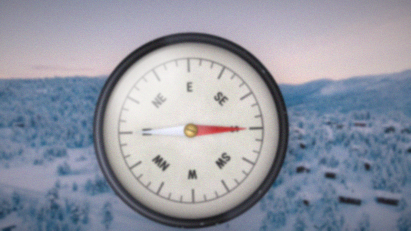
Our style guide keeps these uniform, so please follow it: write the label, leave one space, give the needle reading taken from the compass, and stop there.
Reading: 180 °
